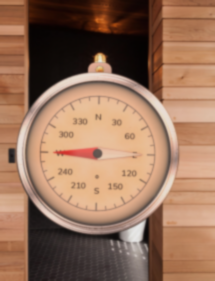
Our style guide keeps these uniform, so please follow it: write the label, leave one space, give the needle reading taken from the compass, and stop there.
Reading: 270 °
